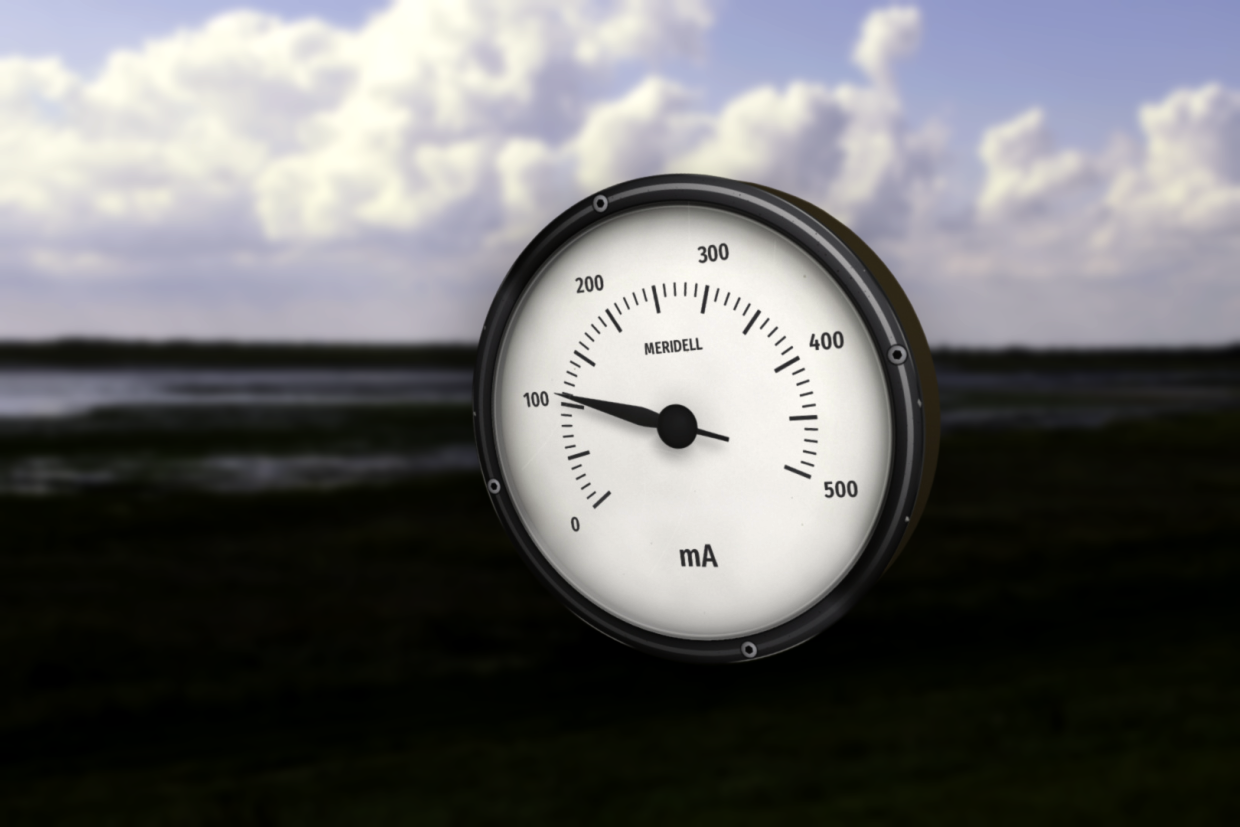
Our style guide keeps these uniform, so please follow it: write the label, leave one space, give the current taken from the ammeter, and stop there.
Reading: 110 mA
